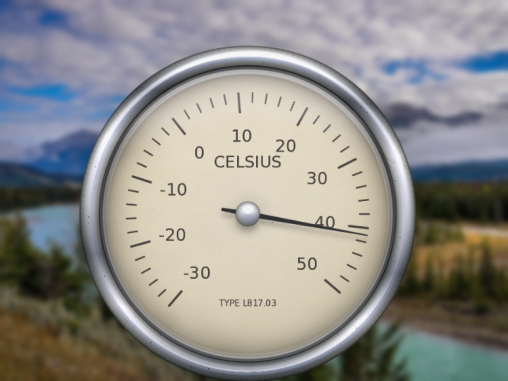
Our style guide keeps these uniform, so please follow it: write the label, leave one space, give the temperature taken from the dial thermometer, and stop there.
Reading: 41 °C
